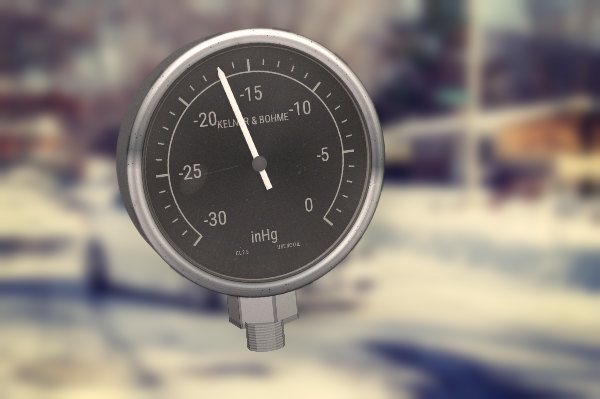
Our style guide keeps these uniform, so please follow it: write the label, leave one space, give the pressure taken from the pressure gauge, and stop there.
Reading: -17 inHg
